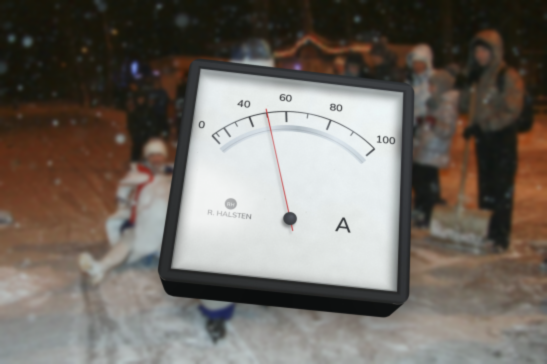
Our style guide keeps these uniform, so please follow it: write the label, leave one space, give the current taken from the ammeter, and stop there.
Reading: 50 A
